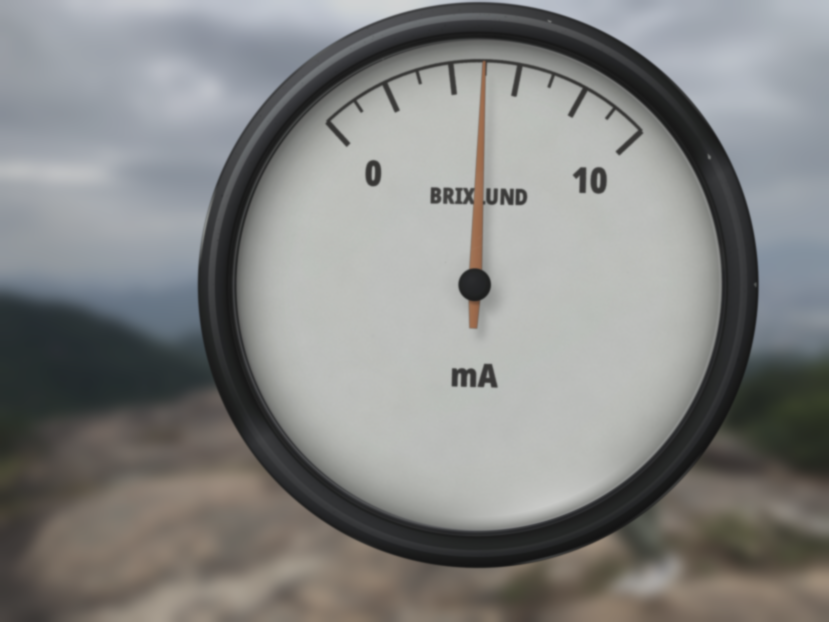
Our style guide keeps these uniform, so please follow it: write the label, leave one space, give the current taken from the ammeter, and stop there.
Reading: 5 mA
